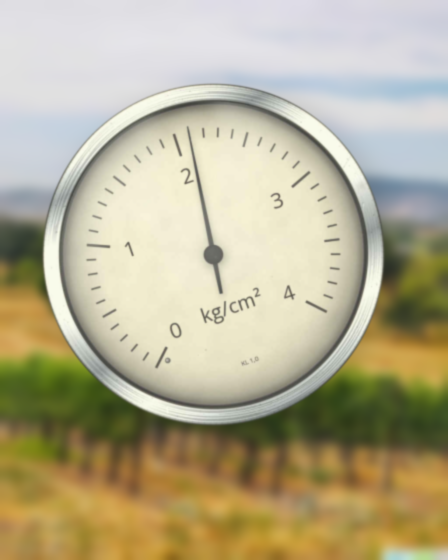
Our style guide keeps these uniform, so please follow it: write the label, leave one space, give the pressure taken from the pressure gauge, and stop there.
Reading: 2.1 kg/cm²
